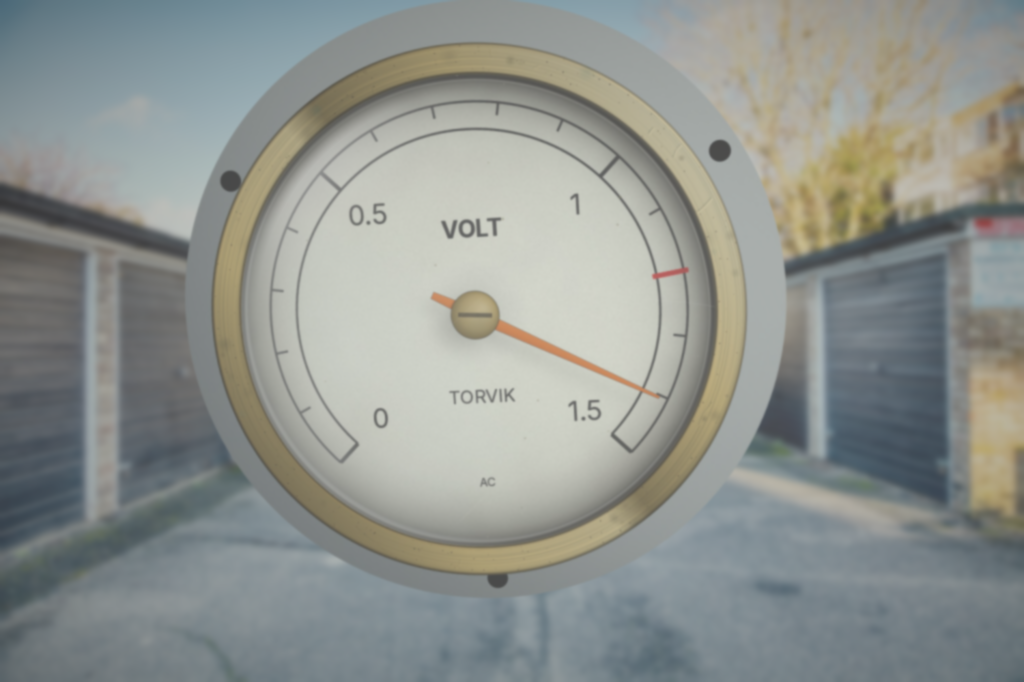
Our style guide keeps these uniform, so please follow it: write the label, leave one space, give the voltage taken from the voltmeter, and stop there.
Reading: 1.4 V
